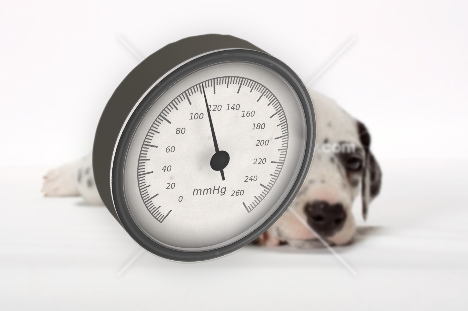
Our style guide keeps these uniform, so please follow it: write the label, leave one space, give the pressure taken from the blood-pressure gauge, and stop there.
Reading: 110 mmHg
